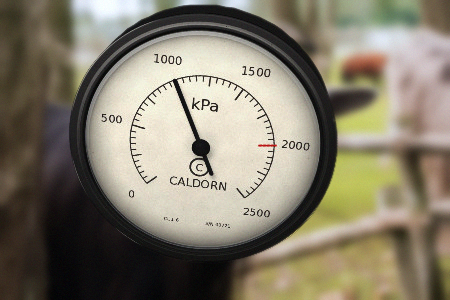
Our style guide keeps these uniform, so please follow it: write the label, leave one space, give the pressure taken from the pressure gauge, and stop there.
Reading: 1000 kPa
